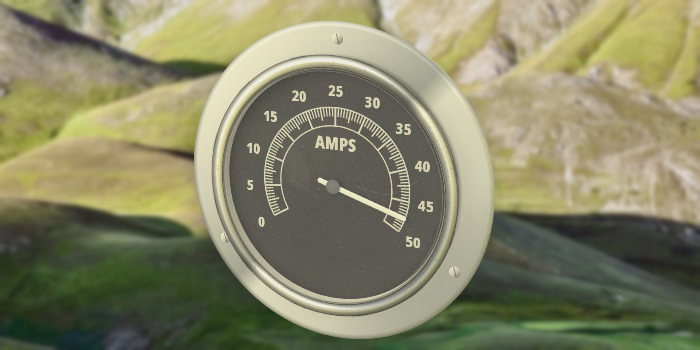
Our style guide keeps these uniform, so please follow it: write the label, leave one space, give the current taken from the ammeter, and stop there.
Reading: 47.5 A
